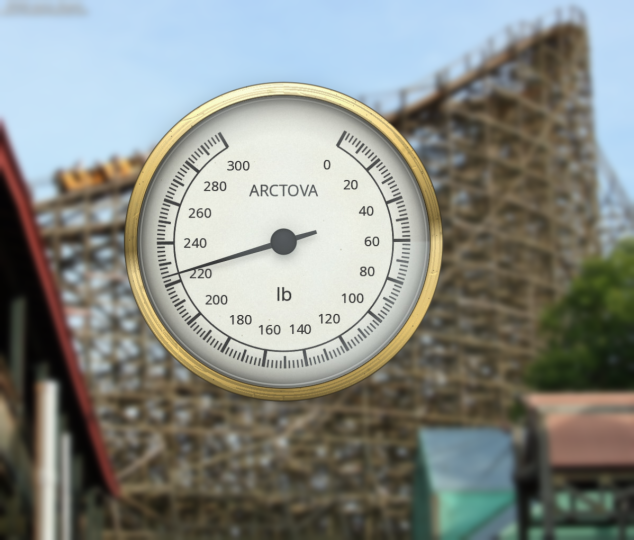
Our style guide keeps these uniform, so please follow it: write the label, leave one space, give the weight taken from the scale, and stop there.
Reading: 224 lb
